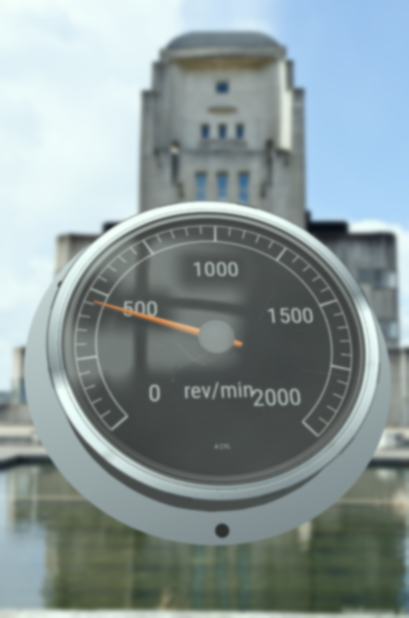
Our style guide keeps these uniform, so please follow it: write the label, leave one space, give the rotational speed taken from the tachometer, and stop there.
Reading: 450 rpm
